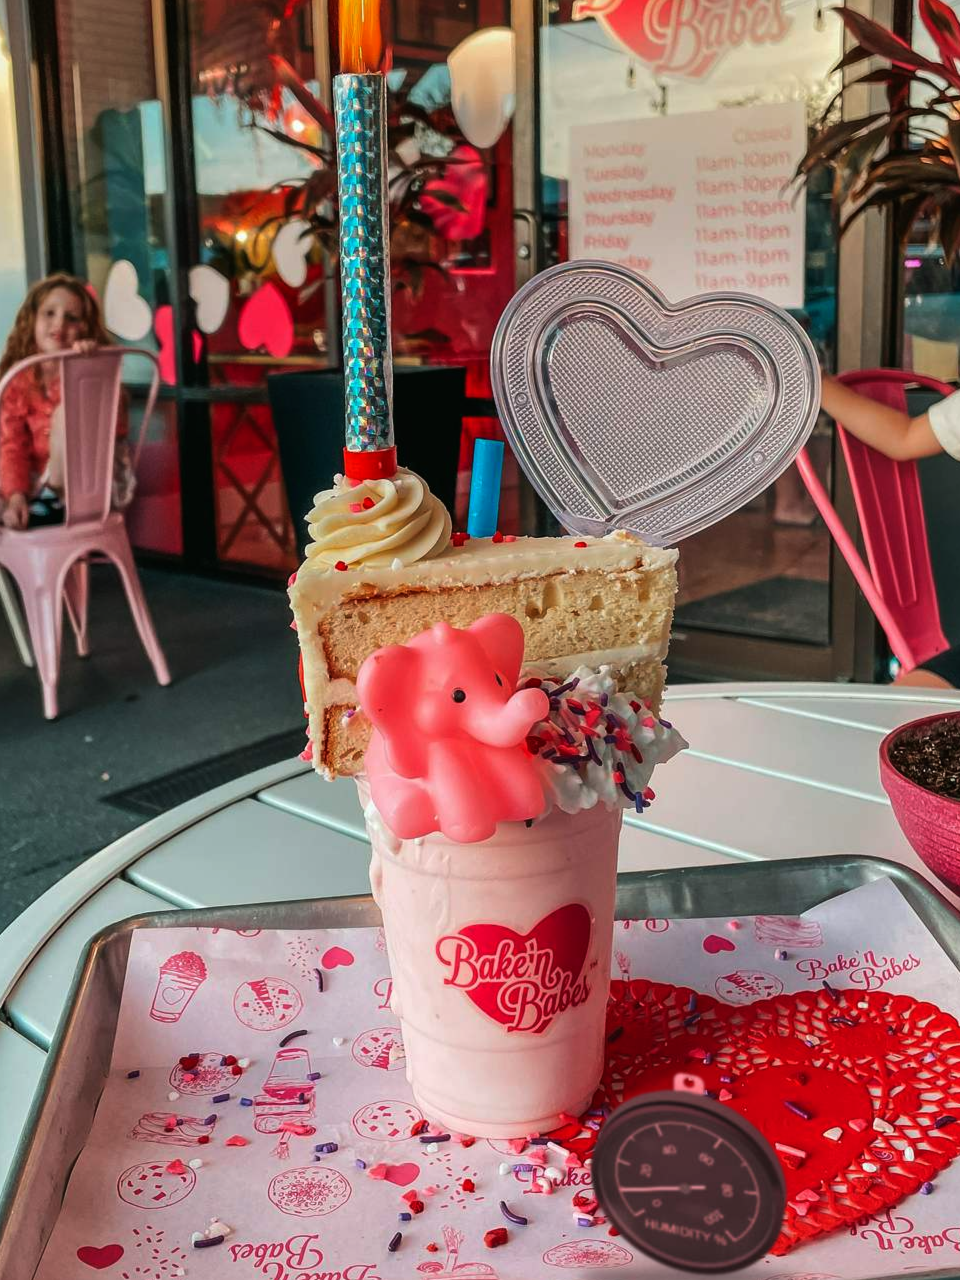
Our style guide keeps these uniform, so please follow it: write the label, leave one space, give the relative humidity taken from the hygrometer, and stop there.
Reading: 10 %
